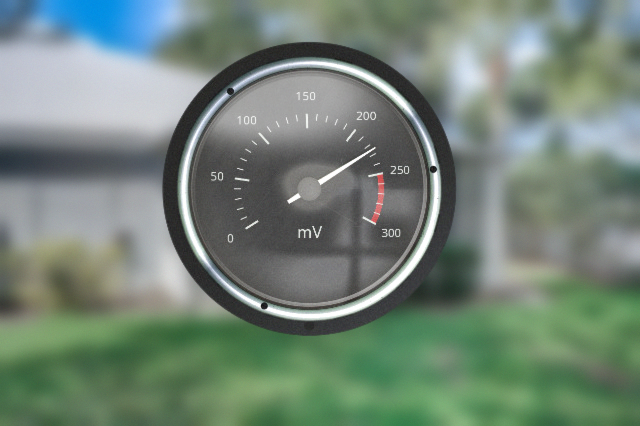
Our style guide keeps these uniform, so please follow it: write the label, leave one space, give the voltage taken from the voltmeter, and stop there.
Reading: 225 mV
